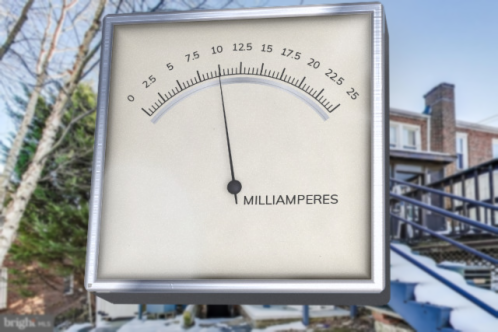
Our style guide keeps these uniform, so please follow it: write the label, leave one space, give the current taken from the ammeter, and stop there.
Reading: 10 mA
